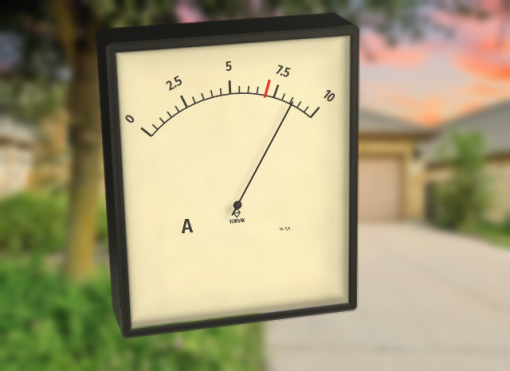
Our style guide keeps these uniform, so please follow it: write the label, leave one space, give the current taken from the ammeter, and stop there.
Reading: 8.5 A
